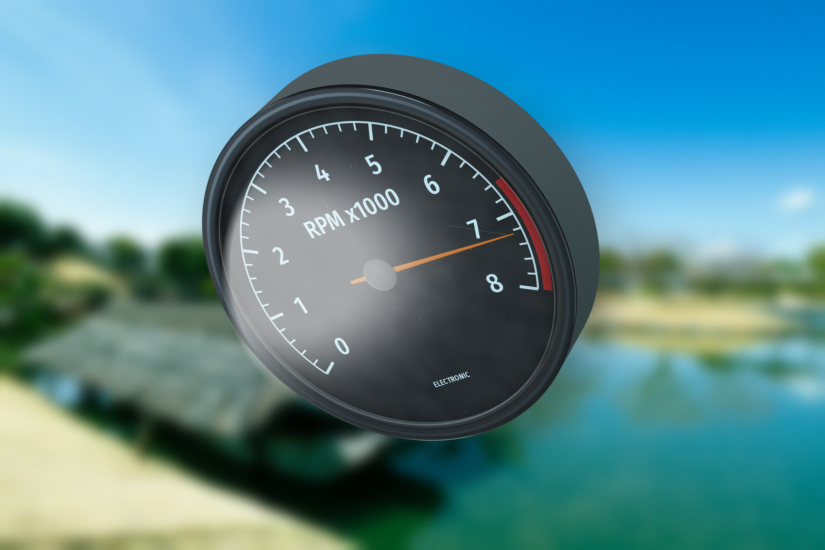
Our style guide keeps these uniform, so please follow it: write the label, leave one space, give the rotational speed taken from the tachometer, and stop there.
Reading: 7200 rpm
